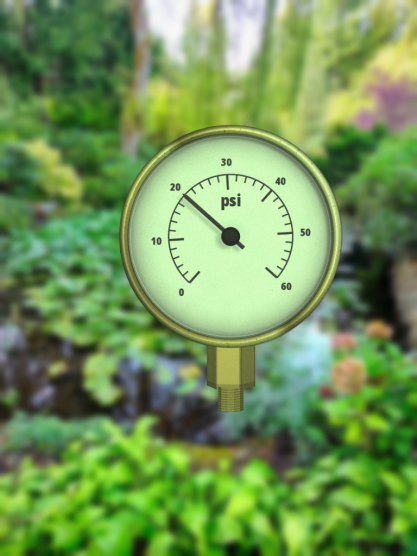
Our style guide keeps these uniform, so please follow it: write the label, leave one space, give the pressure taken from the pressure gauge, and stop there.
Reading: 20 psi
